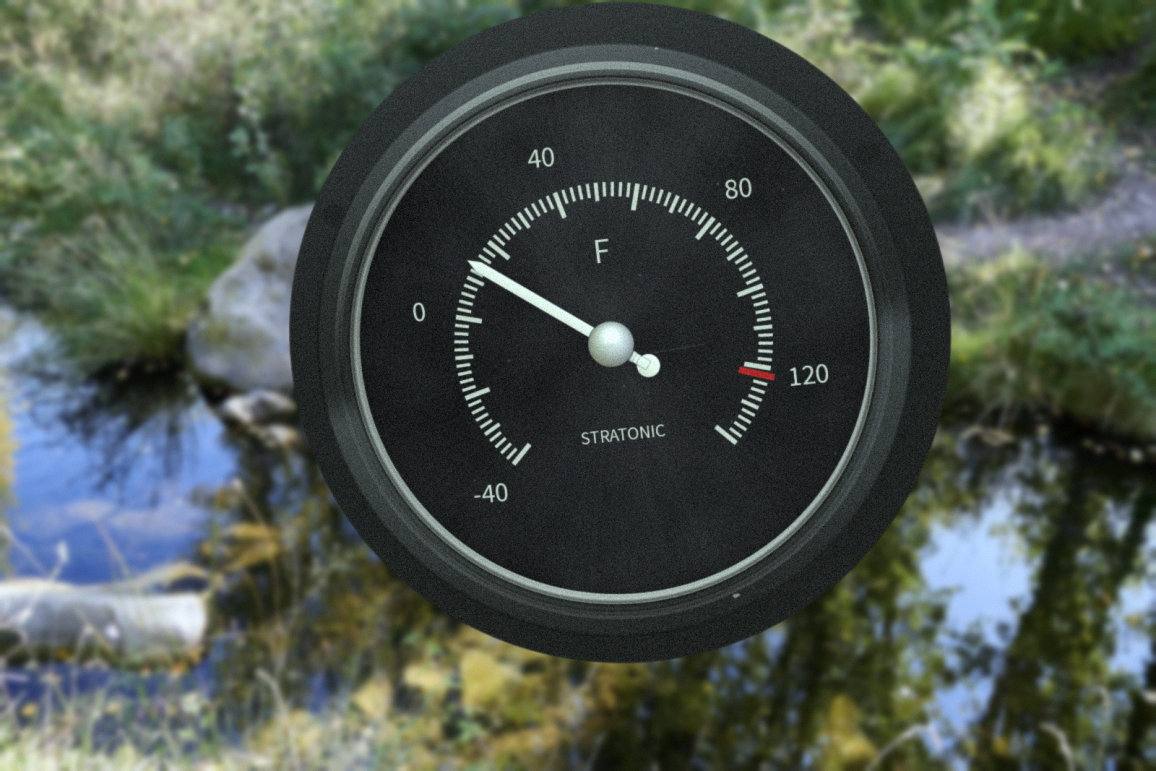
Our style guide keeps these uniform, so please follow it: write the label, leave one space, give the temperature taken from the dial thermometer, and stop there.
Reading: 14 °F
